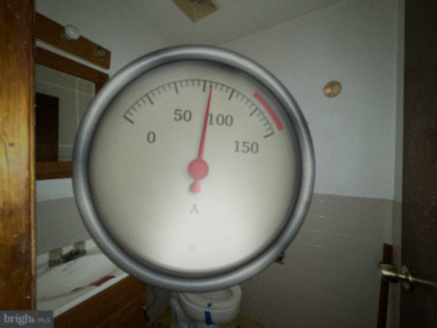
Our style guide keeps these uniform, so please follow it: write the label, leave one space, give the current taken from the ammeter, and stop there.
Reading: 80 A
